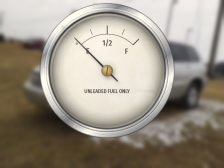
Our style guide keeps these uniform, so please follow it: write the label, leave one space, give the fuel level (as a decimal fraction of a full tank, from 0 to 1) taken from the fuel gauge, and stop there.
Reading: 0
